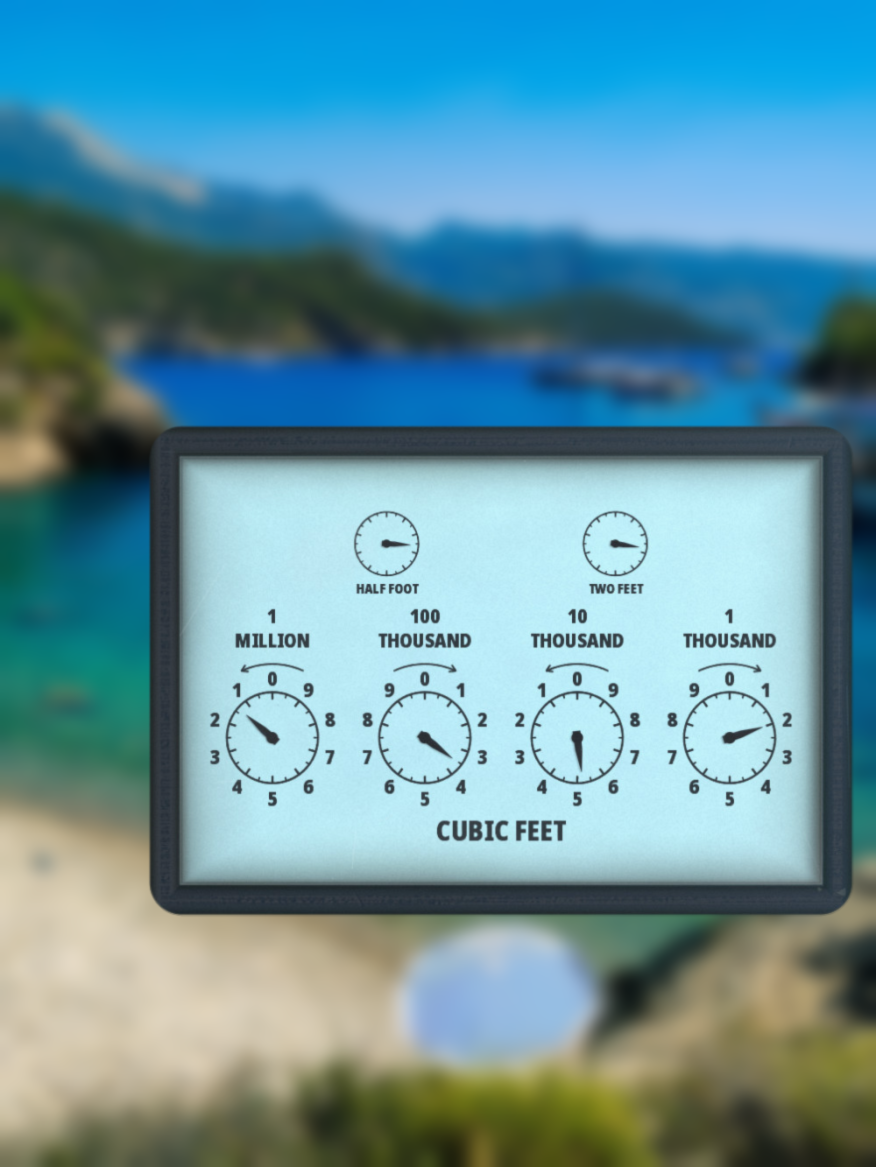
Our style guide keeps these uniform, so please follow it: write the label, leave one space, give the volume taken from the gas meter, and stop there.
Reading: 135200 ft³
